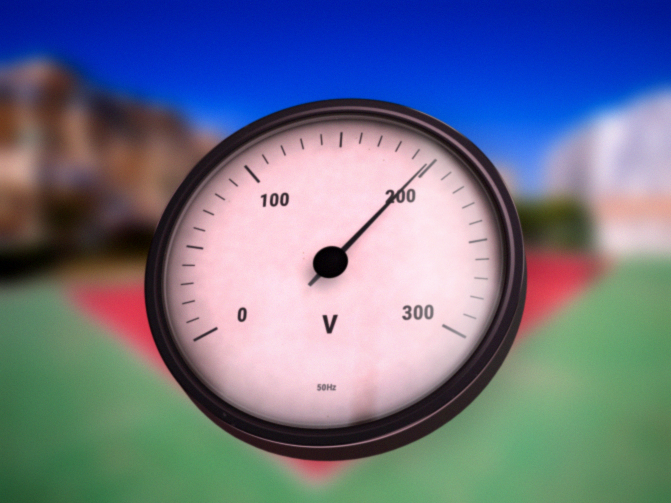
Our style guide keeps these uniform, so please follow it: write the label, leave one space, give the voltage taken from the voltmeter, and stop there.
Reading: 200 V
